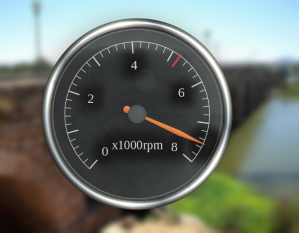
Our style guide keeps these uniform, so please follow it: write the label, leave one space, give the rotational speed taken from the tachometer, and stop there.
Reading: 7500 rpm
